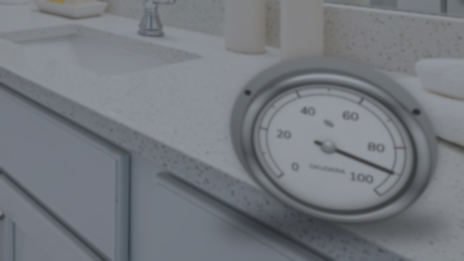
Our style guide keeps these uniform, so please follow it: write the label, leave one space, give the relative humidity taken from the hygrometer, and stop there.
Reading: 90 %
